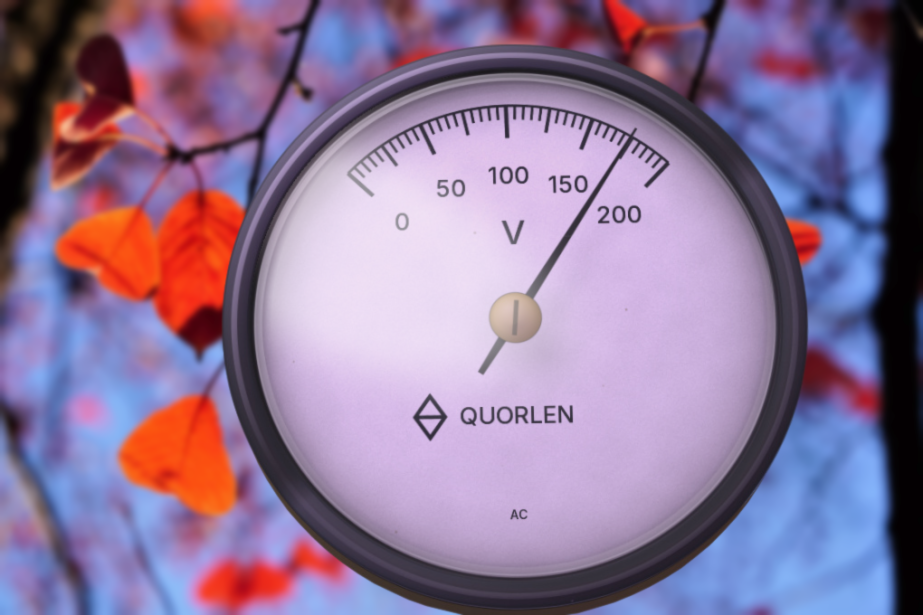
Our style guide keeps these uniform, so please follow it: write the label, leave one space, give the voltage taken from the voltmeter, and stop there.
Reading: 175 V
